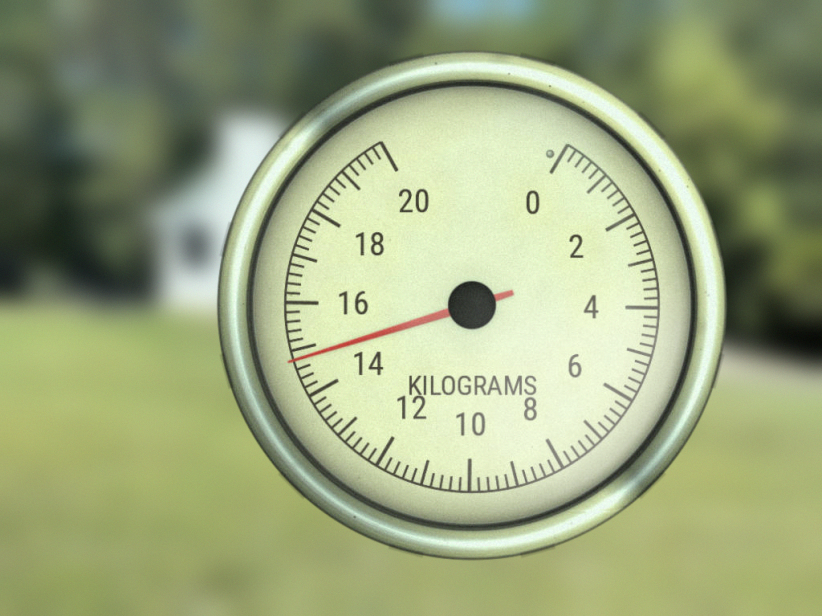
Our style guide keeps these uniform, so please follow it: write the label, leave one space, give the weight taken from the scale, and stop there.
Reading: 14.8 kg
